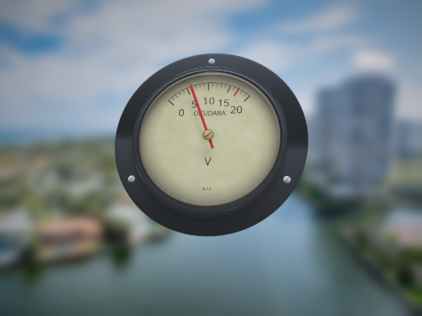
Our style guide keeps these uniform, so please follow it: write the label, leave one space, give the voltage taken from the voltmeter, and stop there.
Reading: 6 V
